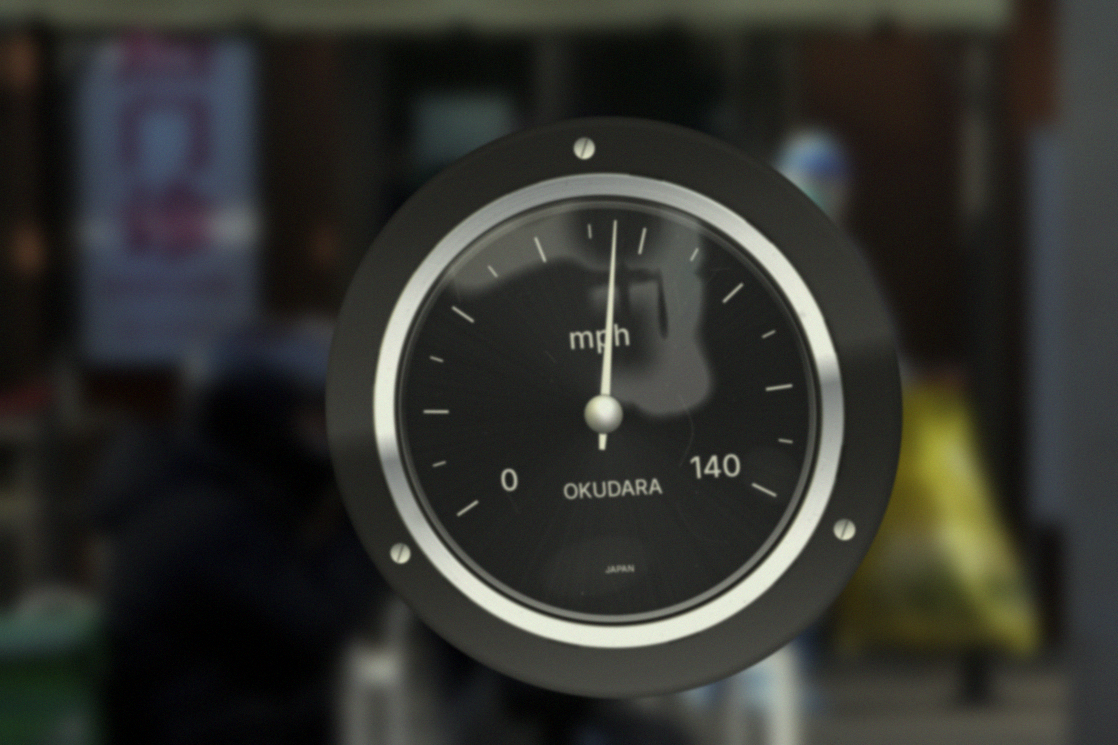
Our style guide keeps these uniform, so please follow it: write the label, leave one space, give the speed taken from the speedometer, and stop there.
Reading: 75 mph
